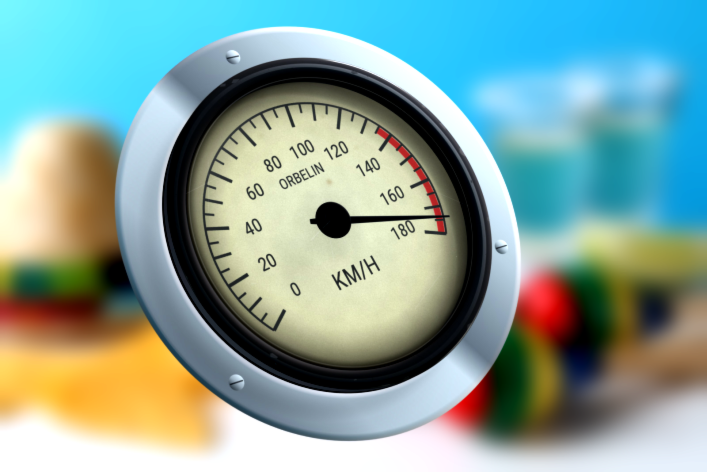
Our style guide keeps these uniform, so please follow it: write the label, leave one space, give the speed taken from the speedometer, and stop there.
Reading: 175 km/h
